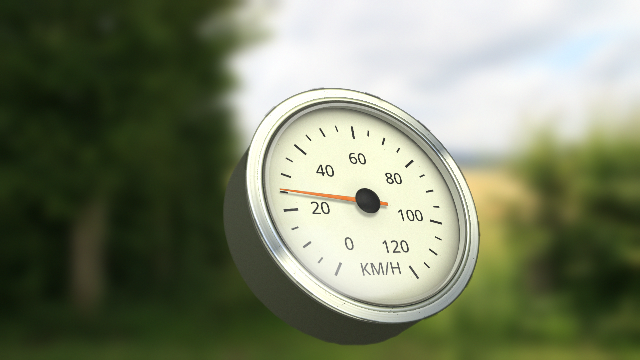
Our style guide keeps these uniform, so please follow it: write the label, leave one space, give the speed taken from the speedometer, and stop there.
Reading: 25 km/h
